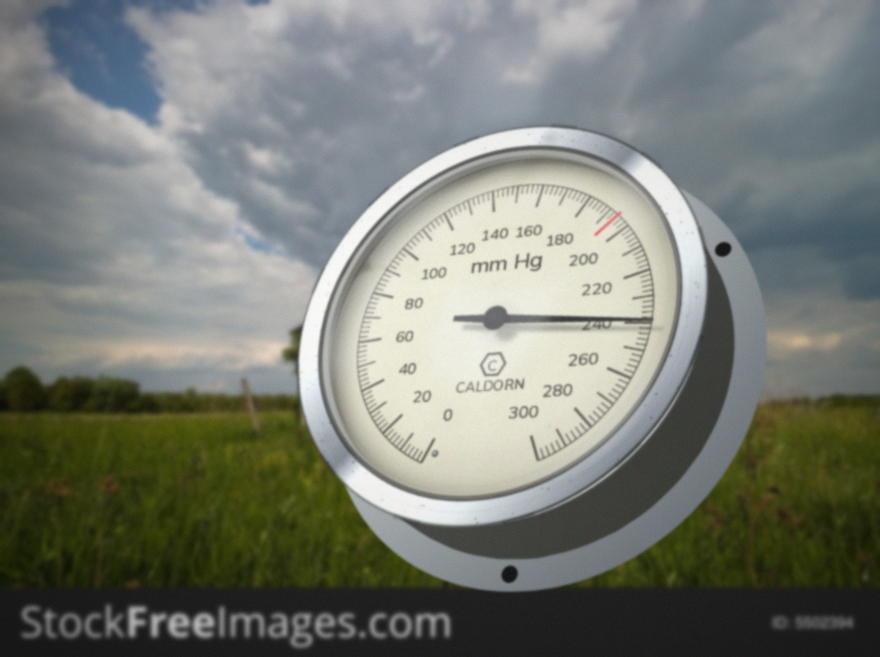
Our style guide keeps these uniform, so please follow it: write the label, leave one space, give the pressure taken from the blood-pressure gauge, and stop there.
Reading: 240 mmHg
